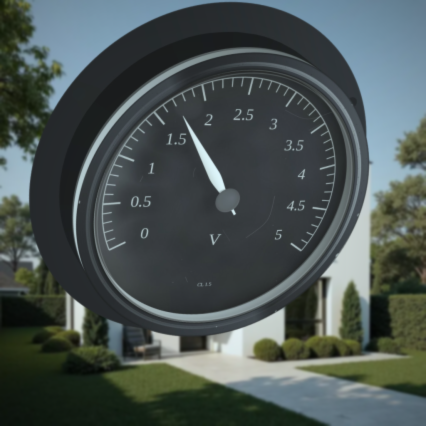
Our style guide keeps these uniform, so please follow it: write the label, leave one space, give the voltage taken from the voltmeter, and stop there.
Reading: 1.7 V
